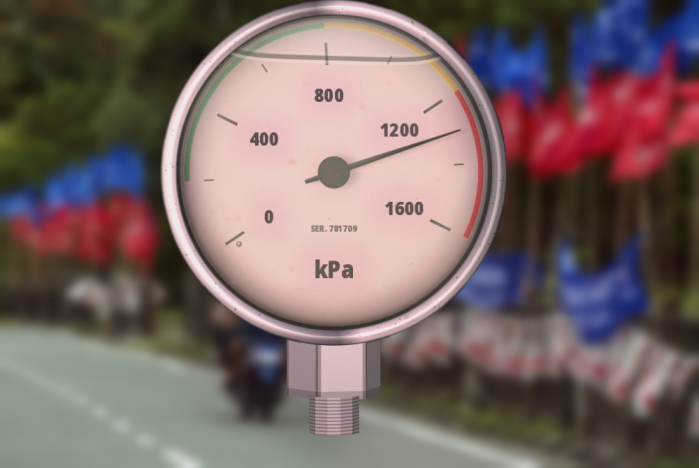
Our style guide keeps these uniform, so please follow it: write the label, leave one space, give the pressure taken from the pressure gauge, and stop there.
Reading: 1300 kPa
